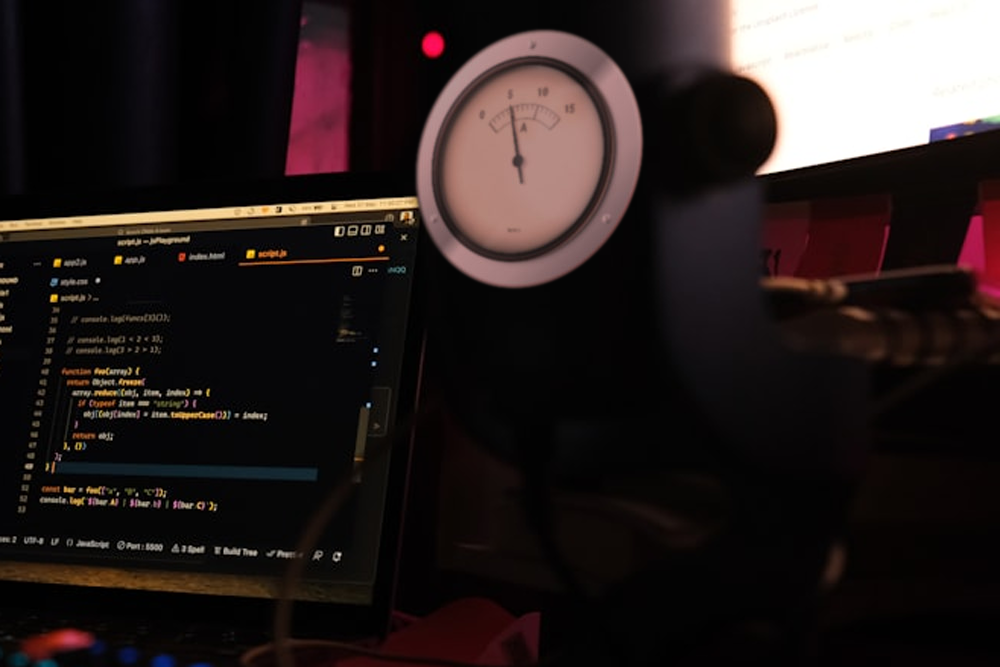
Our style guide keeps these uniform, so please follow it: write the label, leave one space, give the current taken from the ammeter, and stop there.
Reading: 5 A
